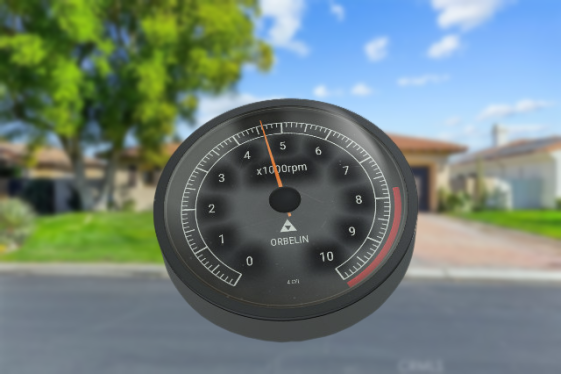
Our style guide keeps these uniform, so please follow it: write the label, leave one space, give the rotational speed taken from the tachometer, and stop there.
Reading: 4600 rpm
